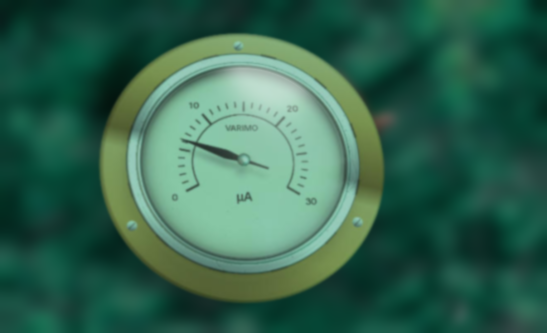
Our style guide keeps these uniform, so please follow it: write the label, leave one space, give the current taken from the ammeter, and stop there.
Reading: 6 µA
